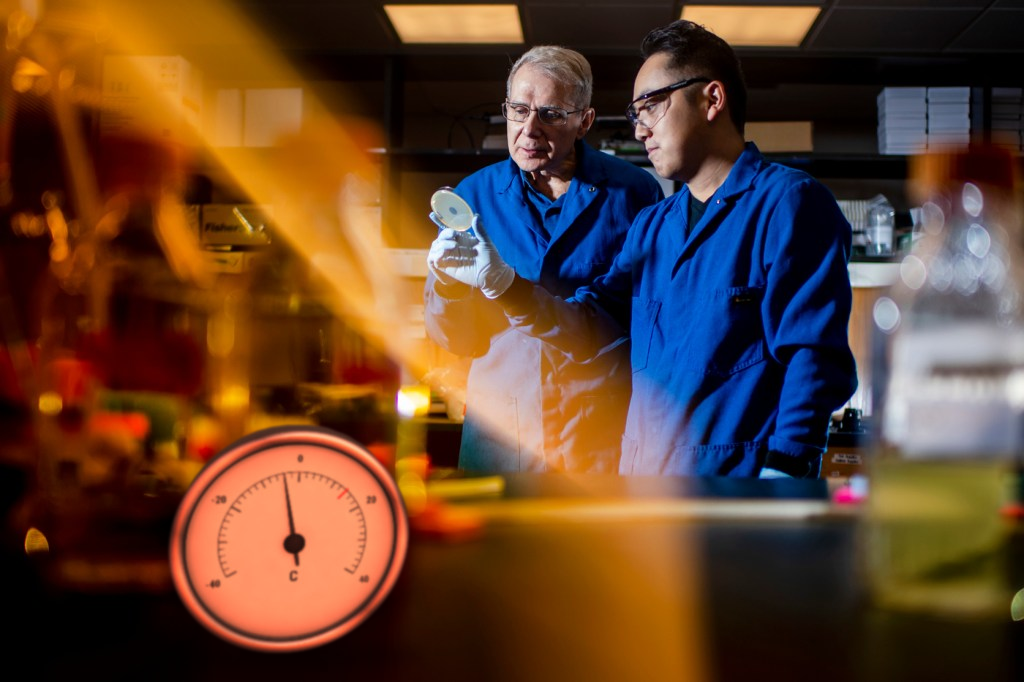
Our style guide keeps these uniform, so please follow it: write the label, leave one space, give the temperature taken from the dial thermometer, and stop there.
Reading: -4 °C
